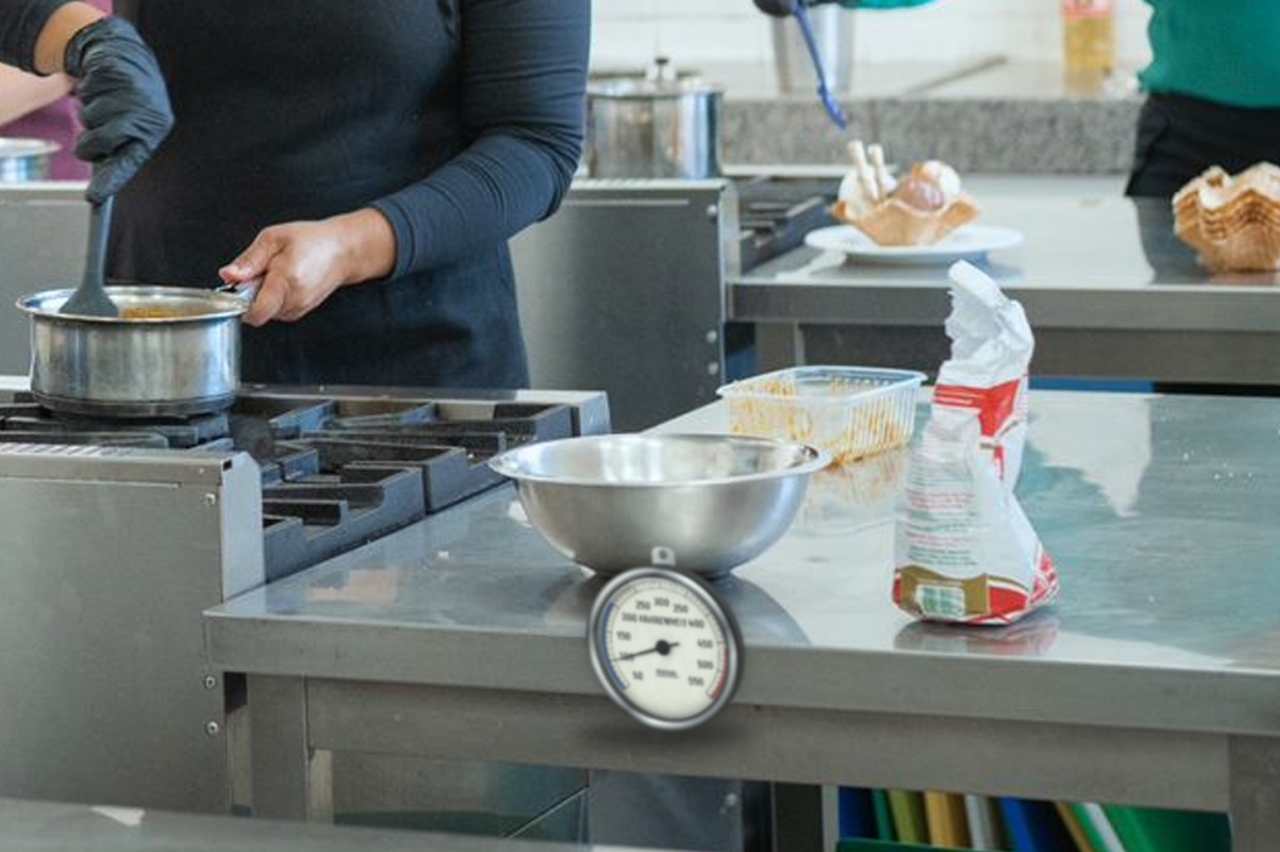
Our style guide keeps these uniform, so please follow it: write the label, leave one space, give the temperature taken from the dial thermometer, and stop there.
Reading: 100 °F
